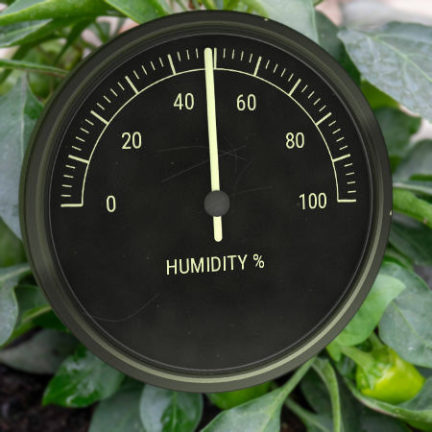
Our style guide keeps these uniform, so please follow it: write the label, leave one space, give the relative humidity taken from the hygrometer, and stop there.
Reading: 48 %
